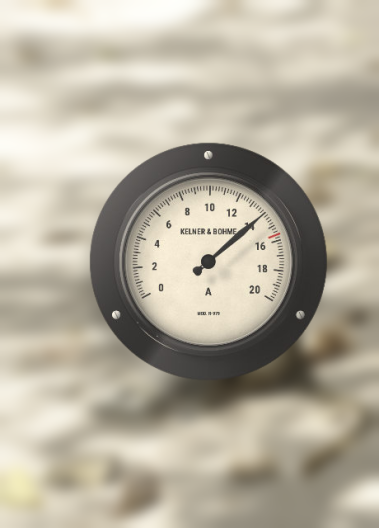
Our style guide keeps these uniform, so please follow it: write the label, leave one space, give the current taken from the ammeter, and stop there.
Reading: 14 A
